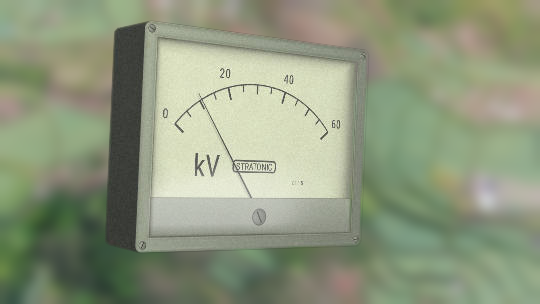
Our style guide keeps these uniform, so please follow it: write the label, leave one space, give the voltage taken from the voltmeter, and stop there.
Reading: 10 kV
